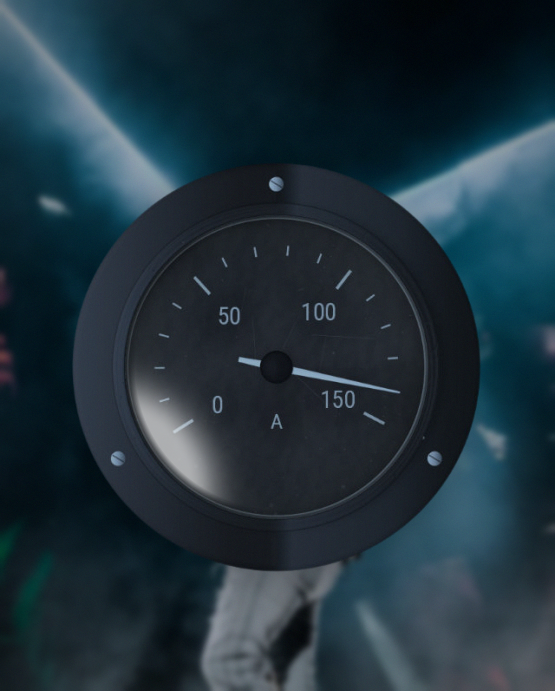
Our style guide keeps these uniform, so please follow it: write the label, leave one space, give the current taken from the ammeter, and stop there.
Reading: 140 A
